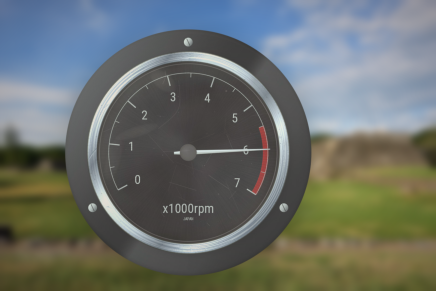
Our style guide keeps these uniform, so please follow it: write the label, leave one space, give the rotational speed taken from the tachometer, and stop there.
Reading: 6000 rpm
